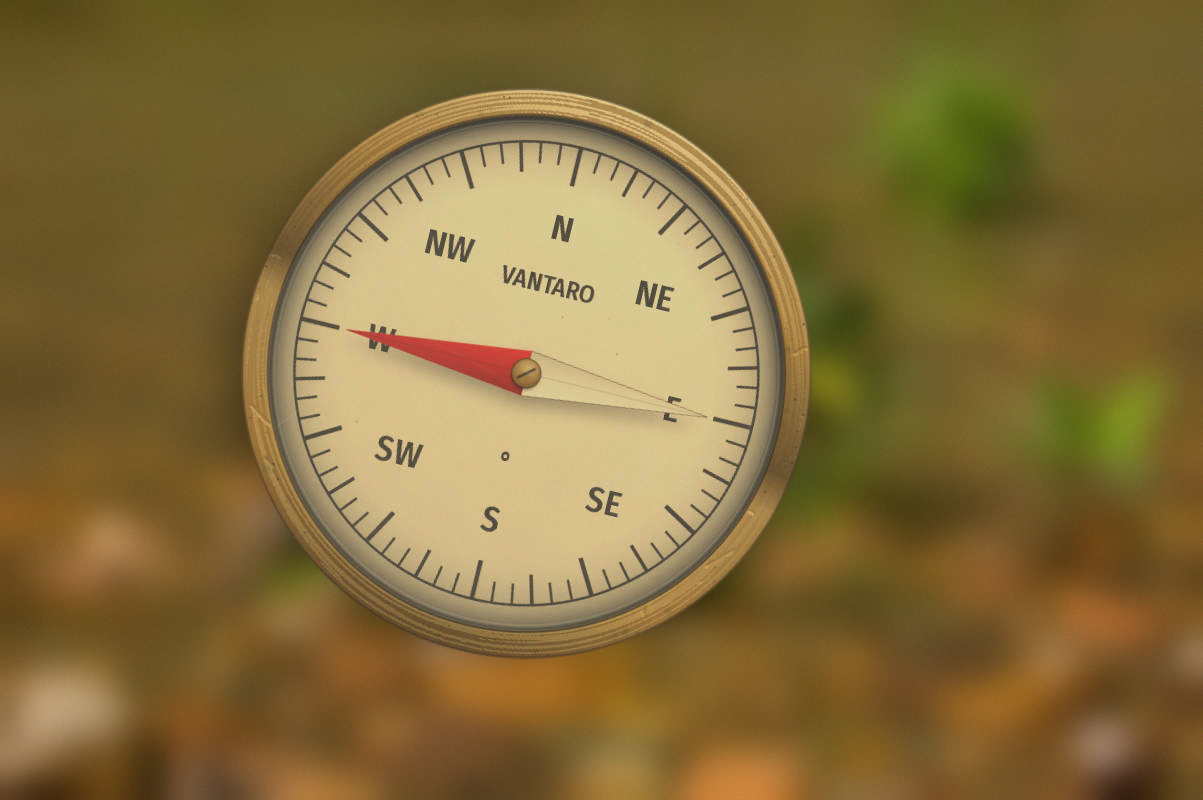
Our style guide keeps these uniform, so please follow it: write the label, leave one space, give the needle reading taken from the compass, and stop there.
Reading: 270 °
